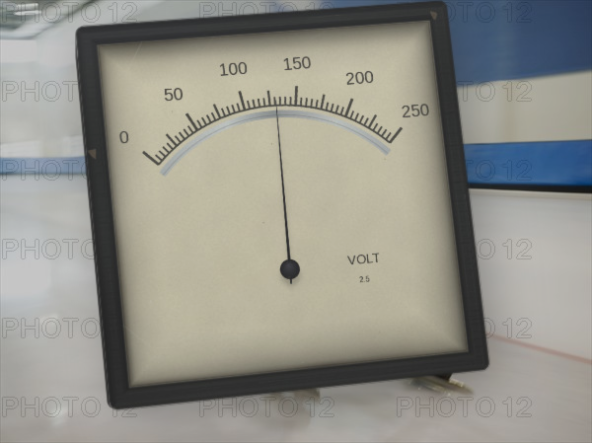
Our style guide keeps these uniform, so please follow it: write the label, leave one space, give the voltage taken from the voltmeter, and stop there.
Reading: 130 V
